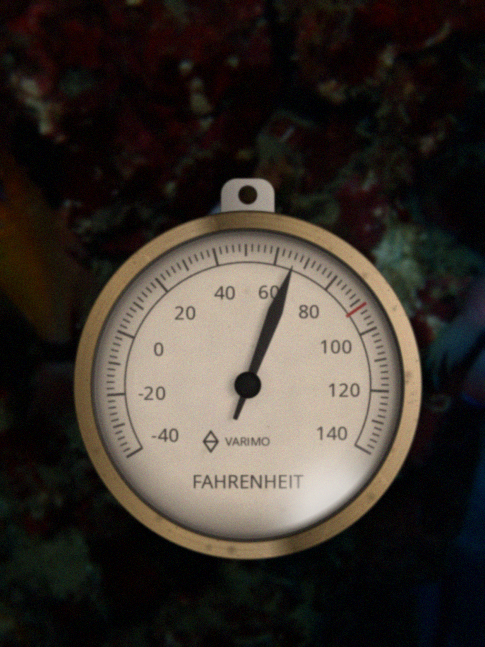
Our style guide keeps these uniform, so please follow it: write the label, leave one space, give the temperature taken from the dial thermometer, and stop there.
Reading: 66 °F
